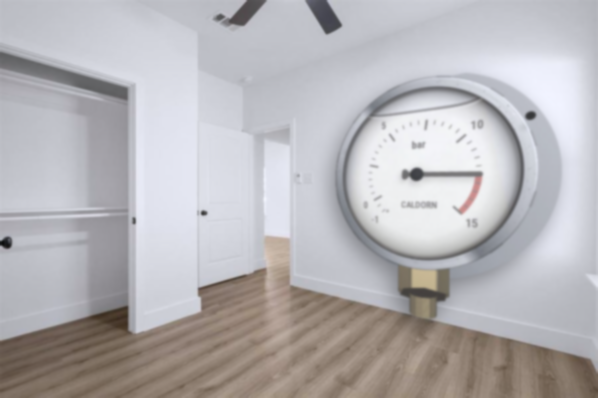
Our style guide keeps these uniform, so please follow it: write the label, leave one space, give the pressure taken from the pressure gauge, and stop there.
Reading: 12.5 bar
